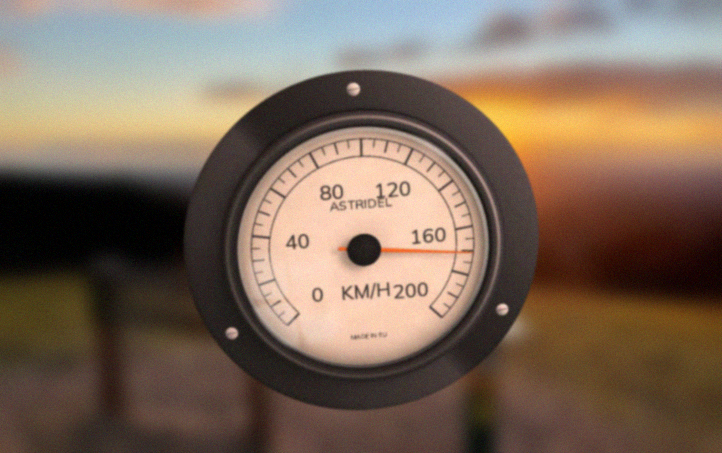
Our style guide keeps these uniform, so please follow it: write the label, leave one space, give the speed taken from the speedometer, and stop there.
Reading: 170 km/h
